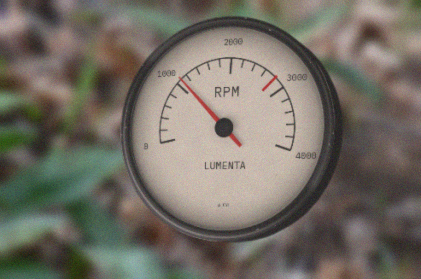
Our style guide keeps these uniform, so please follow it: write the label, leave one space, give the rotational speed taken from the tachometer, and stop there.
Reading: 1100 rpm
